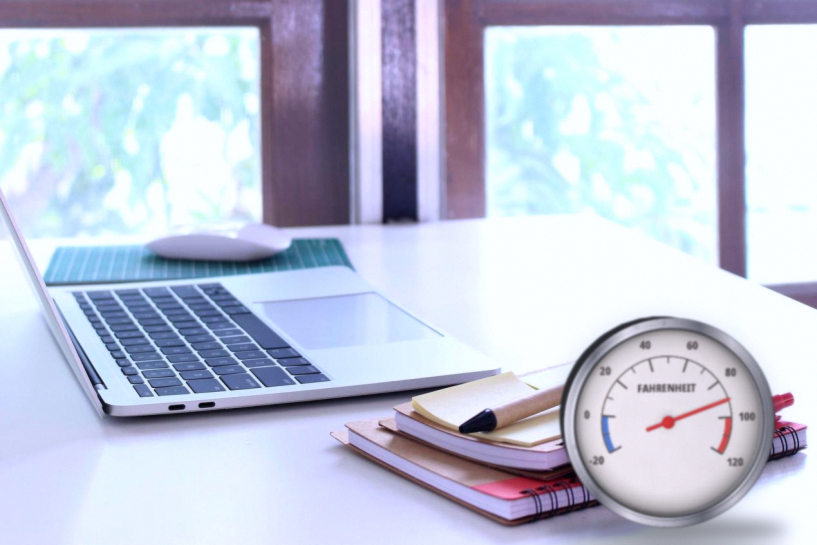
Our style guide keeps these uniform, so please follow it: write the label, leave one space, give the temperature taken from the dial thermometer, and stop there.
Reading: 90 °F
